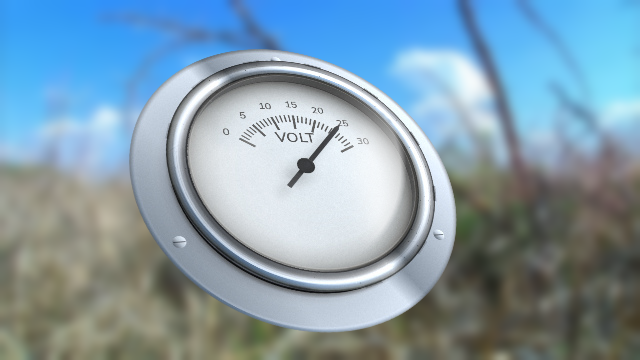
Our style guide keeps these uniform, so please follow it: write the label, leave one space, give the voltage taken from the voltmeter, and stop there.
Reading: 25 V
